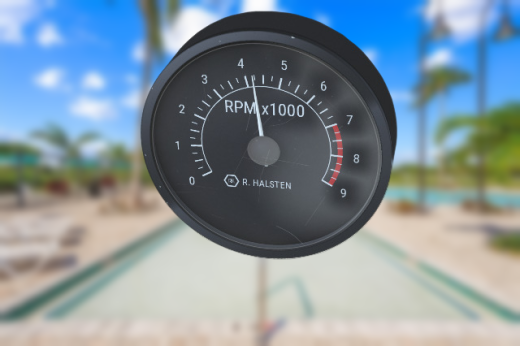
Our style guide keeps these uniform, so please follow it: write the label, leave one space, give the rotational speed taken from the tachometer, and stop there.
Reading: 4250 rpm
